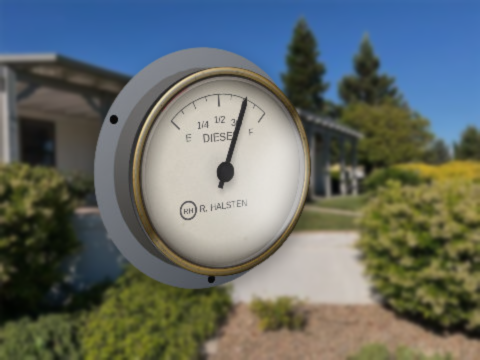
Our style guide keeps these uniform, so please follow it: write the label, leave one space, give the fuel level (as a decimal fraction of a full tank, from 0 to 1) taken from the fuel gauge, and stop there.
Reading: 0.75
